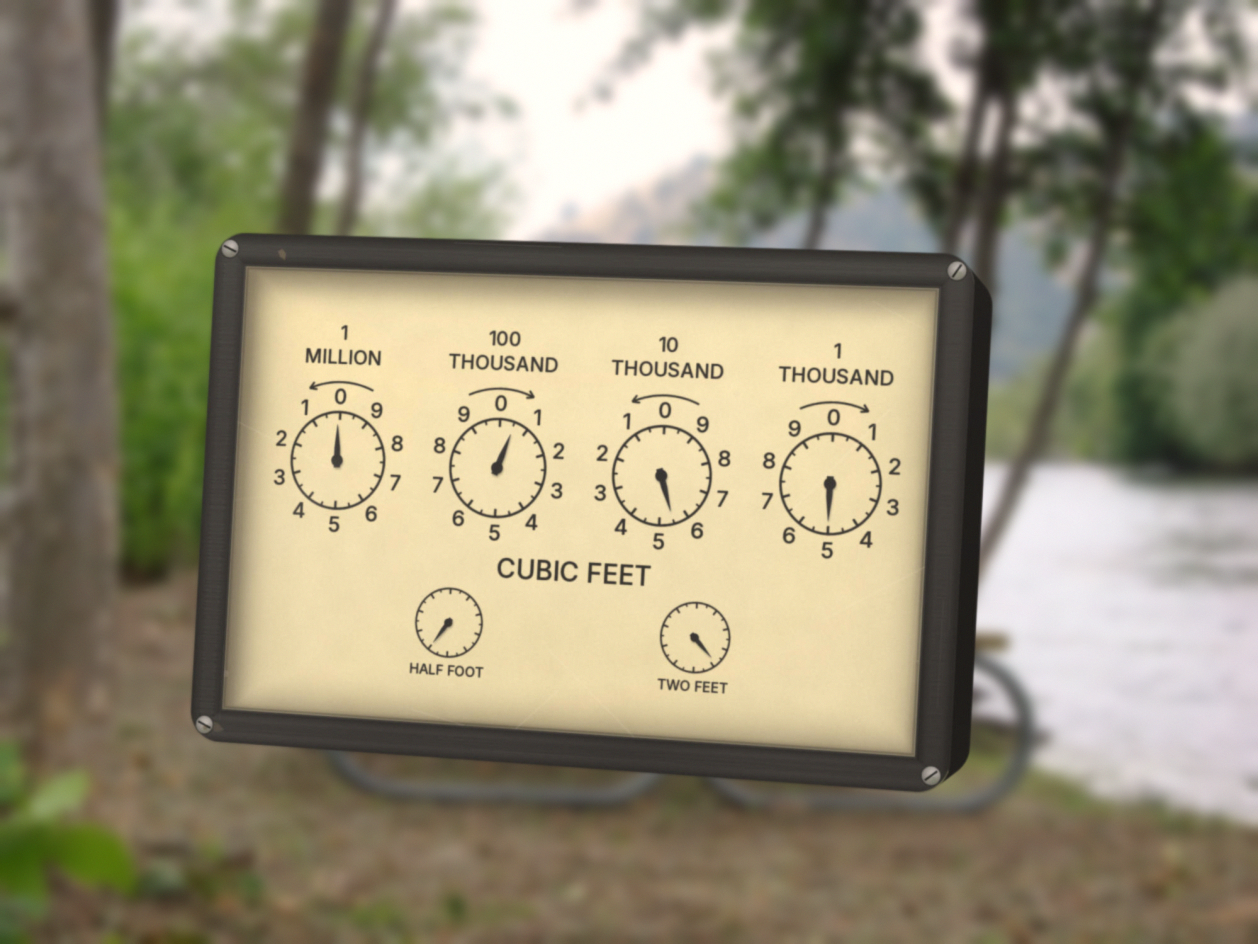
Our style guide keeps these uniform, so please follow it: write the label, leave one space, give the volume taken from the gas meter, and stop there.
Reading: 5500 ft³
